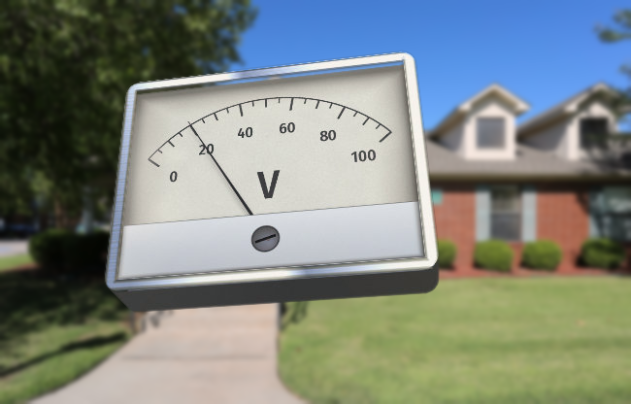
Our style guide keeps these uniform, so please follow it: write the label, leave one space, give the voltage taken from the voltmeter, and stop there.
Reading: 20 V
